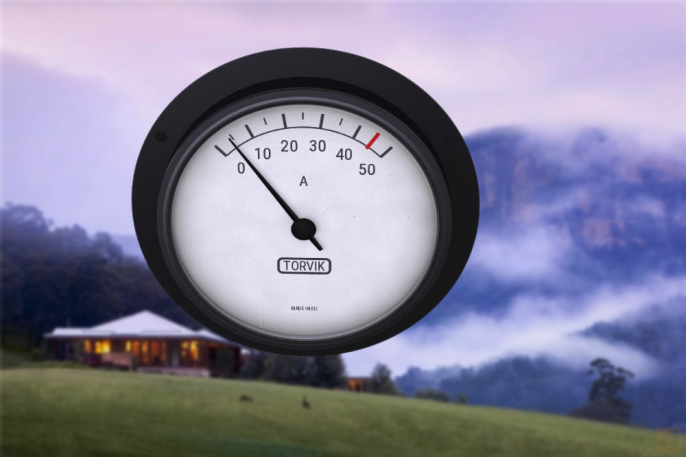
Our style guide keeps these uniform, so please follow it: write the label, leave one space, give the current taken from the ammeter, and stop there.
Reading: 5 A
